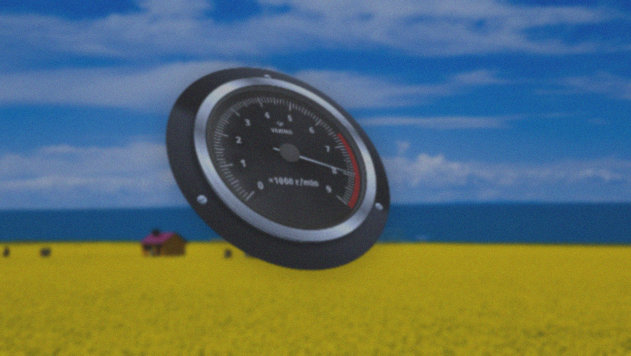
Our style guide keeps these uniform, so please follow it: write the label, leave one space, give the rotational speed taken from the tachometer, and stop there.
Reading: 8000 rpm
